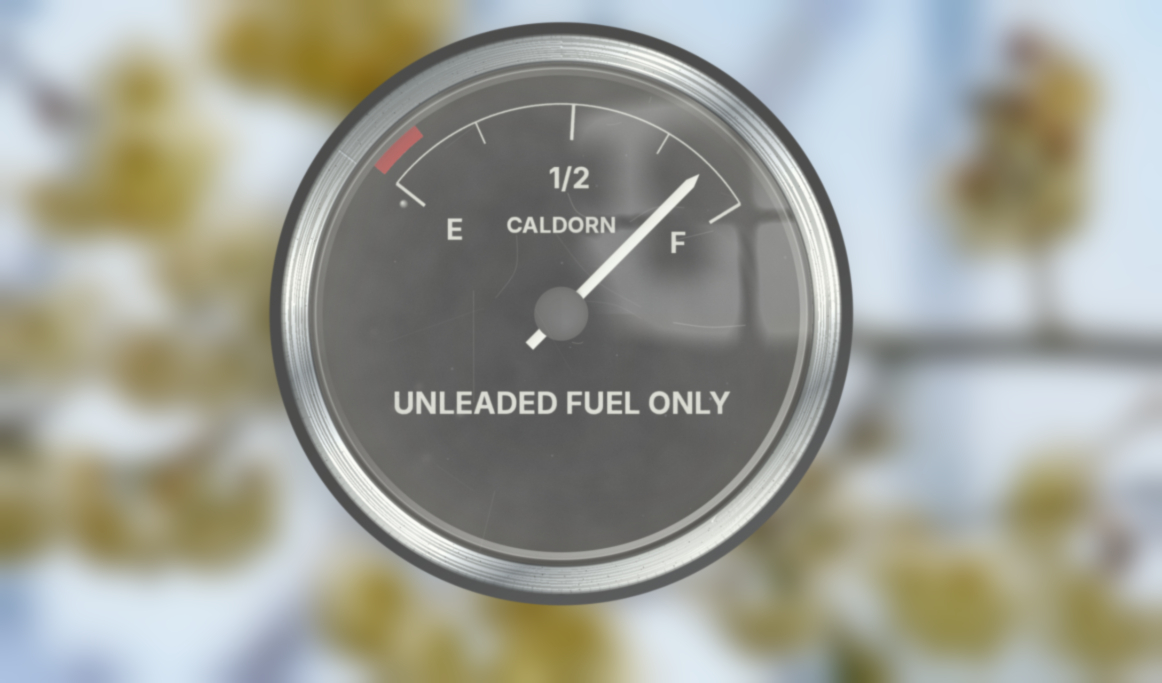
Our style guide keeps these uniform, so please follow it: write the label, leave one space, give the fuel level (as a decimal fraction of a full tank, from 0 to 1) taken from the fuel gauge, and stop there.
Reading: 0.875
